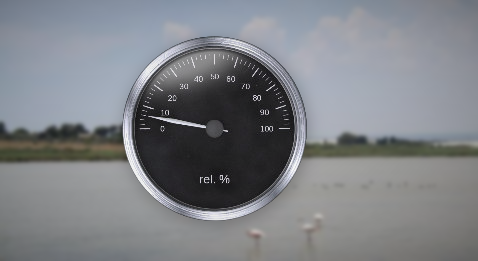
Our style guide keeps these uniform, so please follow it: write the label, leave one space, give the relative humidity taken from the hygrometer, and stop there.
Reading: 6 %
